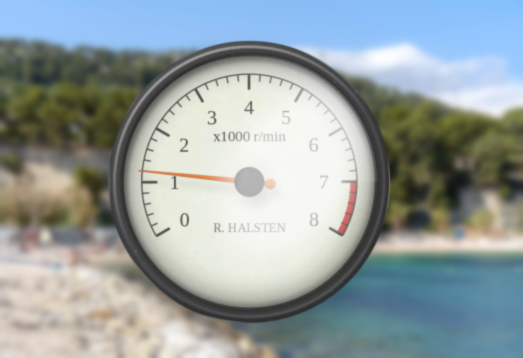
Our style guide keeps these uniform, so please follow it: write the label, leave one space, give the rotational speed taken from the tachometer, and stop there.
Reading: 1200 rpm
